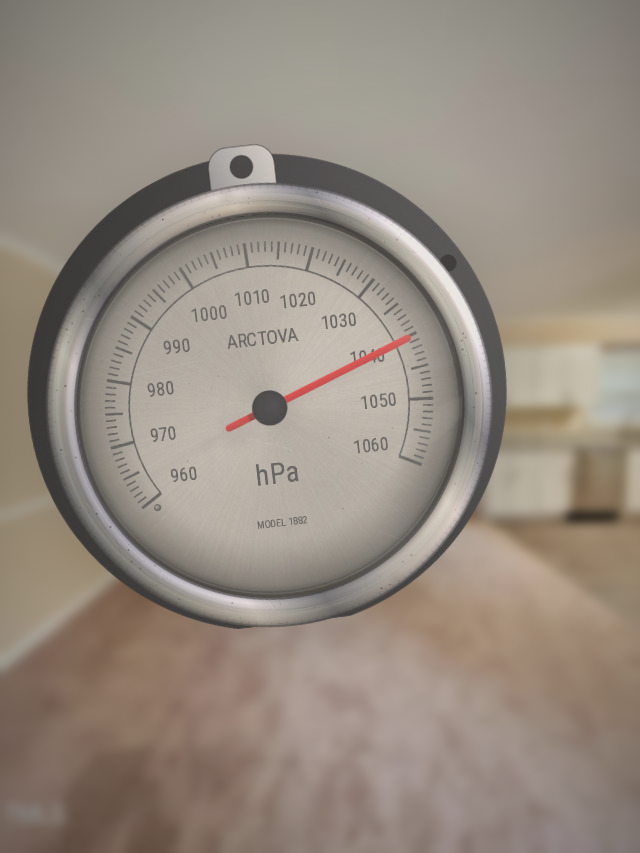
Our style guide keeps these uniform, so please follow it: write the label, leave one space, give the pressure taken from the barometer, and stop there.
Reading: 1040 hPa
